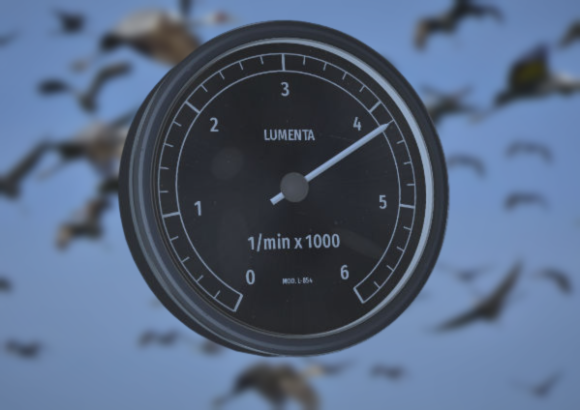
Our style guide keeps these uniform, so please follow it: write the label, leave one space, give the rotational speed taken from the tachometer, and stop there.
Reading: 4200 rpm
